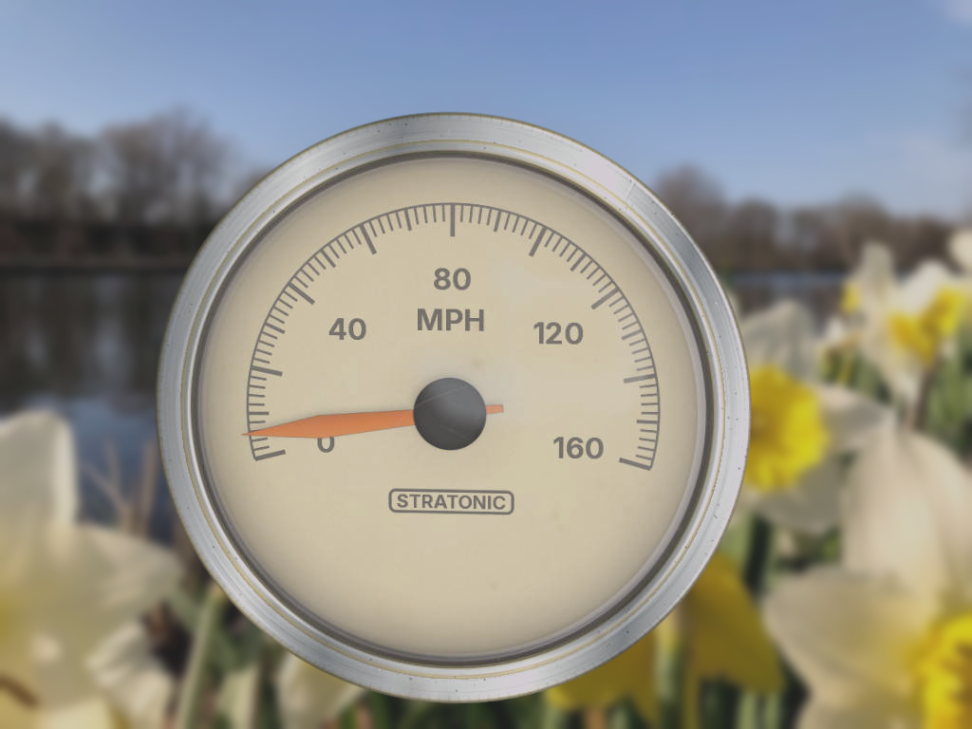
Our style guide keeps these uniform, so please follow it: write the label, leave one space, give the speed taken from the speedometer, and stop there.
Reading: 6 mph
